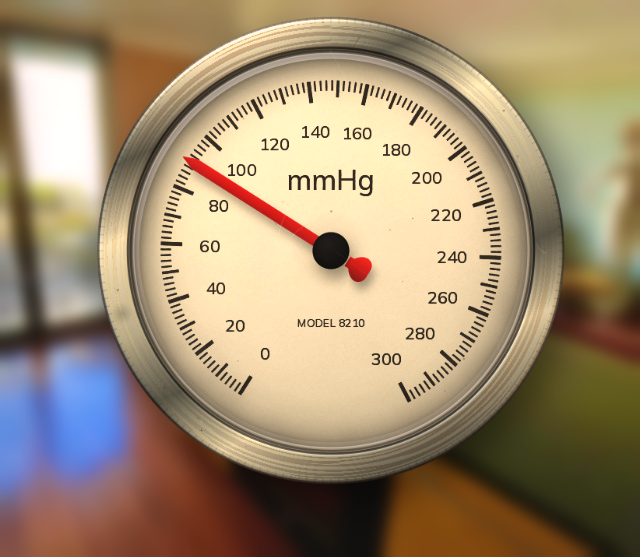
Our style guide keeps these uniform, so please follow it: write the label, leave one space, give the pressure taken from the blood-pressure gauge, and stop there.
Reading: 90 mmHg
